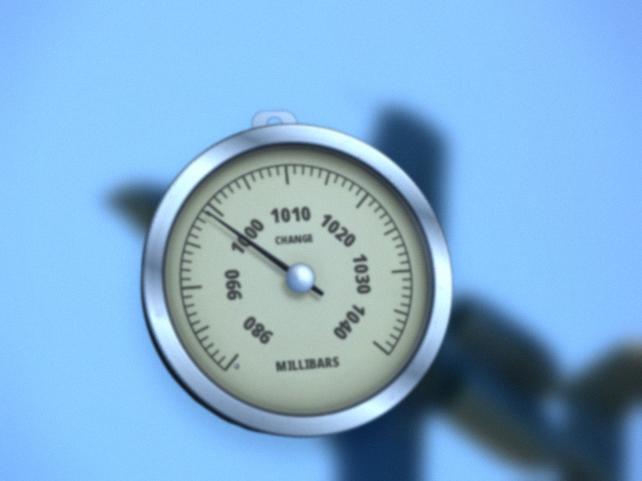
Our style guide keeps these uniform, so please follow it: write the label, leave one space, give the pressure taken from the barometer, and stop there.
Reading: 999 mbar
